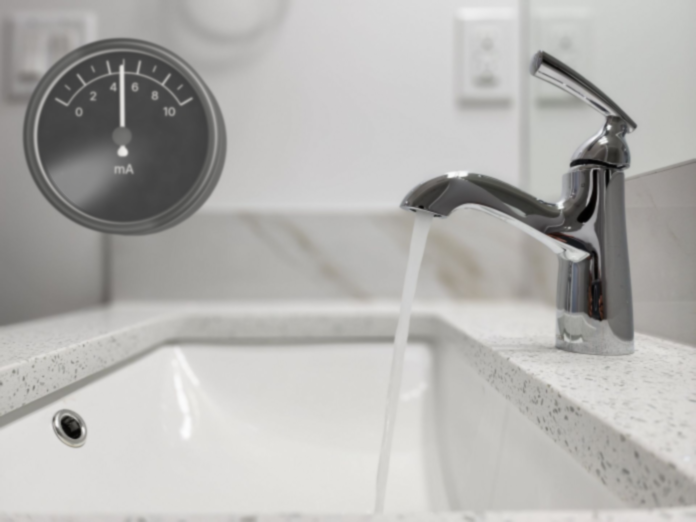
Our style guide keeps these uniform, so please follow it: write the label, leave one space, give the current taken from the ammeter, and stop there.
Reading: 5 mA
